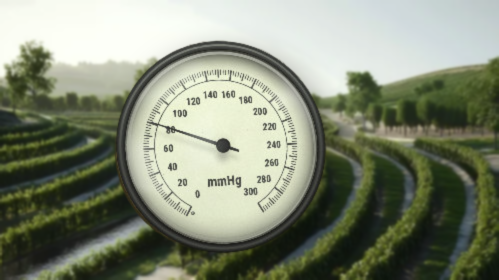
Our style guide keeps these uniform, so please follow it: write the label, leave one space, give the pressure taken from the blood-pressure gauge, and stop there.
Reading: 80 mmHg
